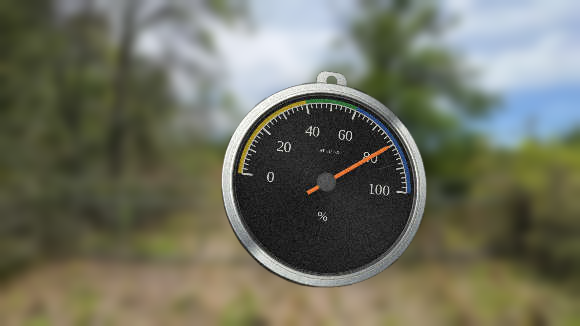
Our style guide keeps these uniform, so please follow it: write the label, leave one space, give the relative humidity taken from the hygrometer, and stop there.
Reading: 80 %
